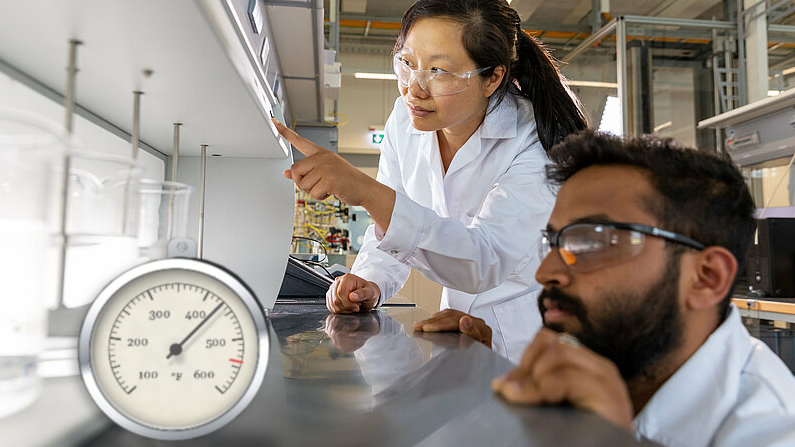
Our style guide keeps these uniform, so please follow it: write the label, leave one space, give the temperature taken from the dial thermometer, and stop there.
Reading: 430 °F
